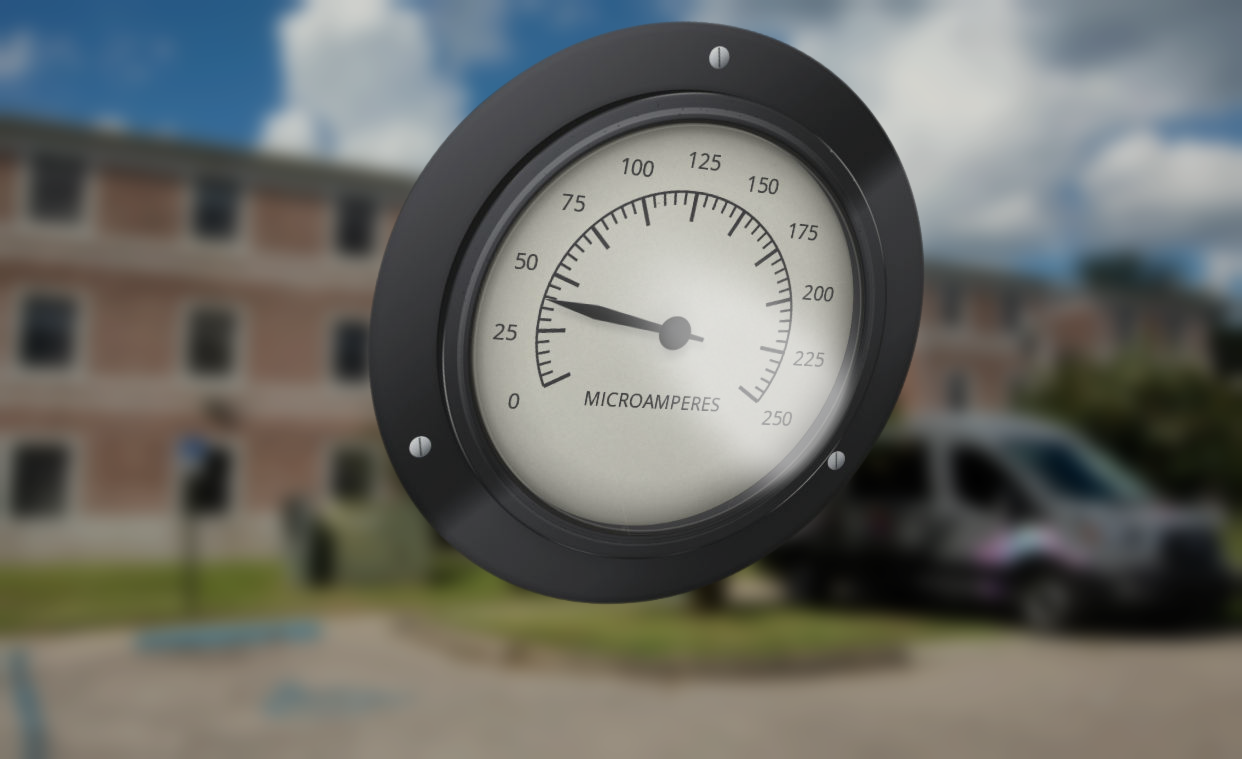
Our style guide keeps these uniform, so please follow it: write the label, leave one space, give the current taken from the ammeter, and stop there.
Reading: 40 µA
